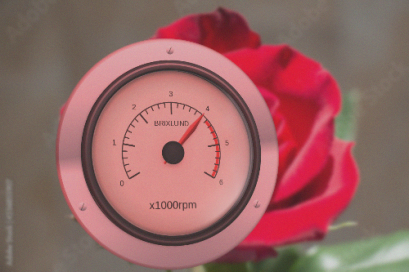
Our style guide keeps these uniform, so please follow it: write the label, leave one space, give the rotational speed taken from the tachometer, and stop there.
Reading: 4000 rpm
